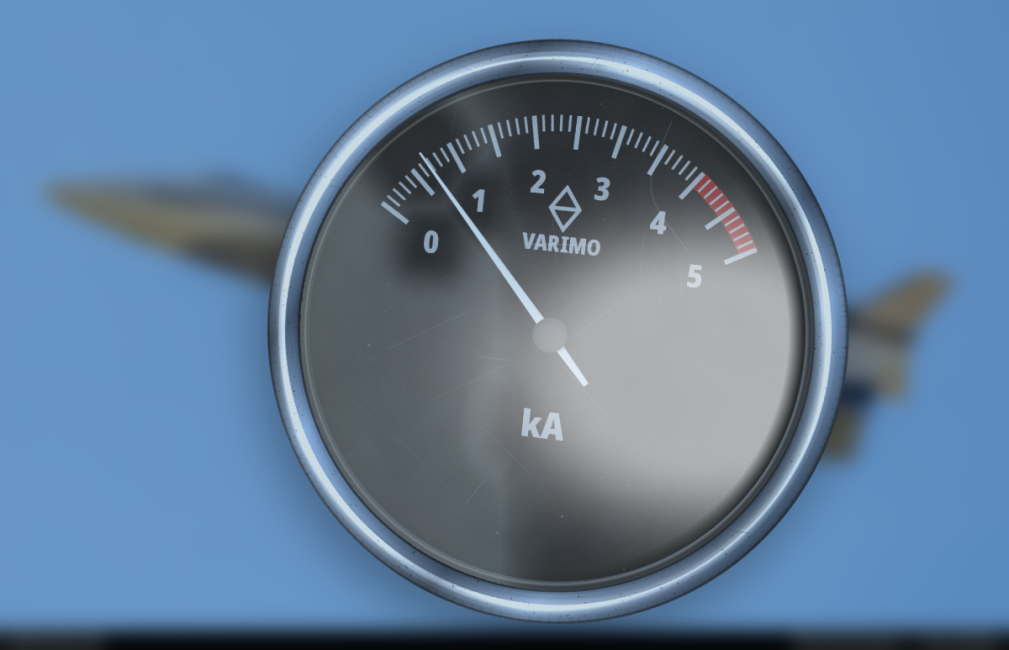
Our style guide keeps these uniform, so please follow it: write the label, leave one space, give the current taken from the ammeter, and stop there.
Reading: 0.7 kA
